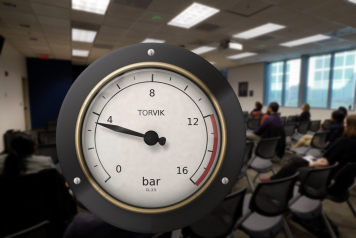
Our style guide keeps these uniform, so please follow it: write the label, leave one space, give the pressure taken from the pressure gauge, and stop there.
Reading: 3.5 bar
